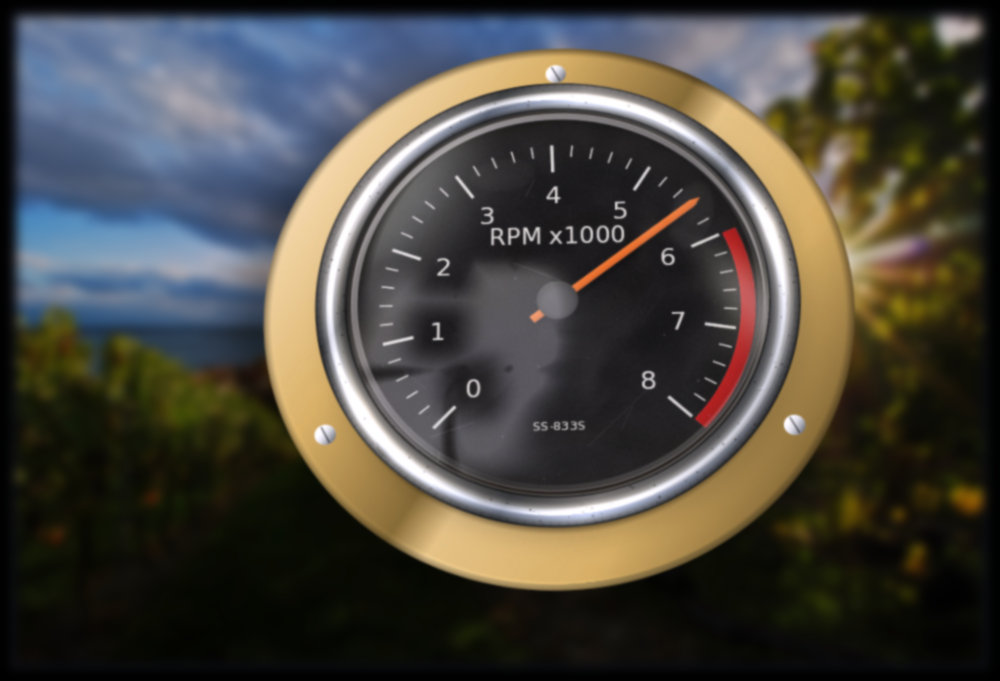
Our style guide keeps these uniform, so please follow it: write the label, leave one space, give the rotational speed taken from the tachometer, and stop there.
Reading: 5600 rpm
